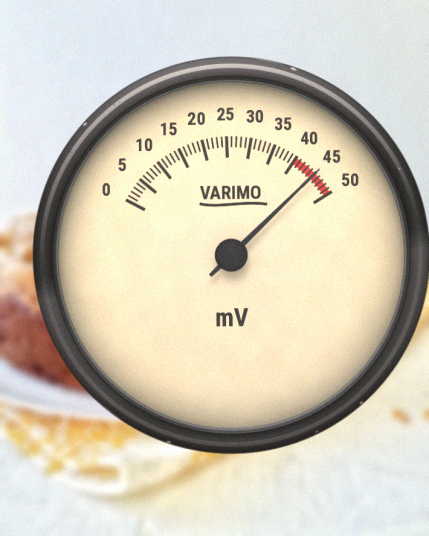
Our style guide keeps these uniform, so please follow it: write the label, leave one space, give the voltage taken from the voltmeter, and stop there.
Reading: 45 mV
